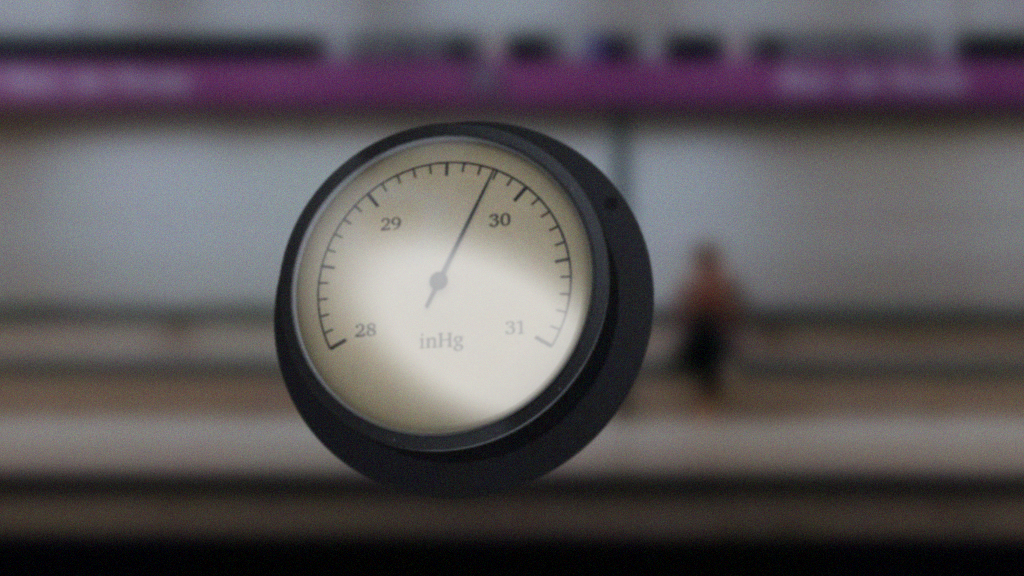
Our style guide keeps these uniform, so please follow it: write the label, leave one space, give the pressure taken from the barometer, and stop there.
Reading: 29.8 inHg
